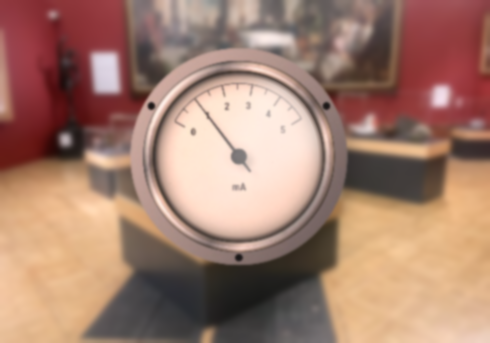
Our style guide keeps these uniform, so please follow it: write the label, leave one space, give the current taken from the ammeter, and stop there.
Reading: 1 mA
